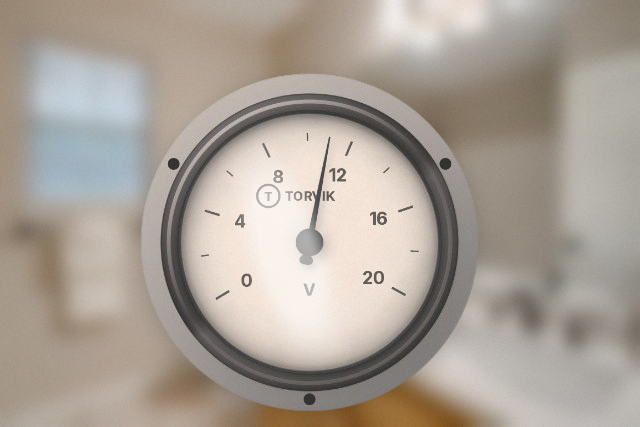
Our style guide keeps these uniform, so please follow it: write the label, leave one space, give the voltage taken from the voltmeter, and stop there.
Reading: 11 V
